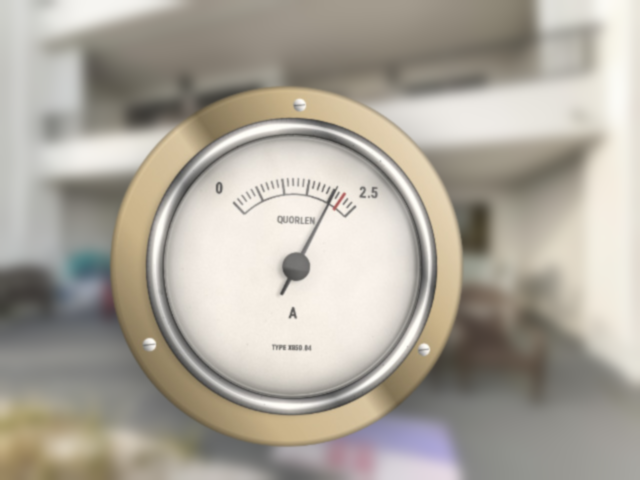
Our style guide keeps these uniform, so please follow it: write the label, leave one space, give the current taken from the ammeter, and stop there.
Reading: 2 A
